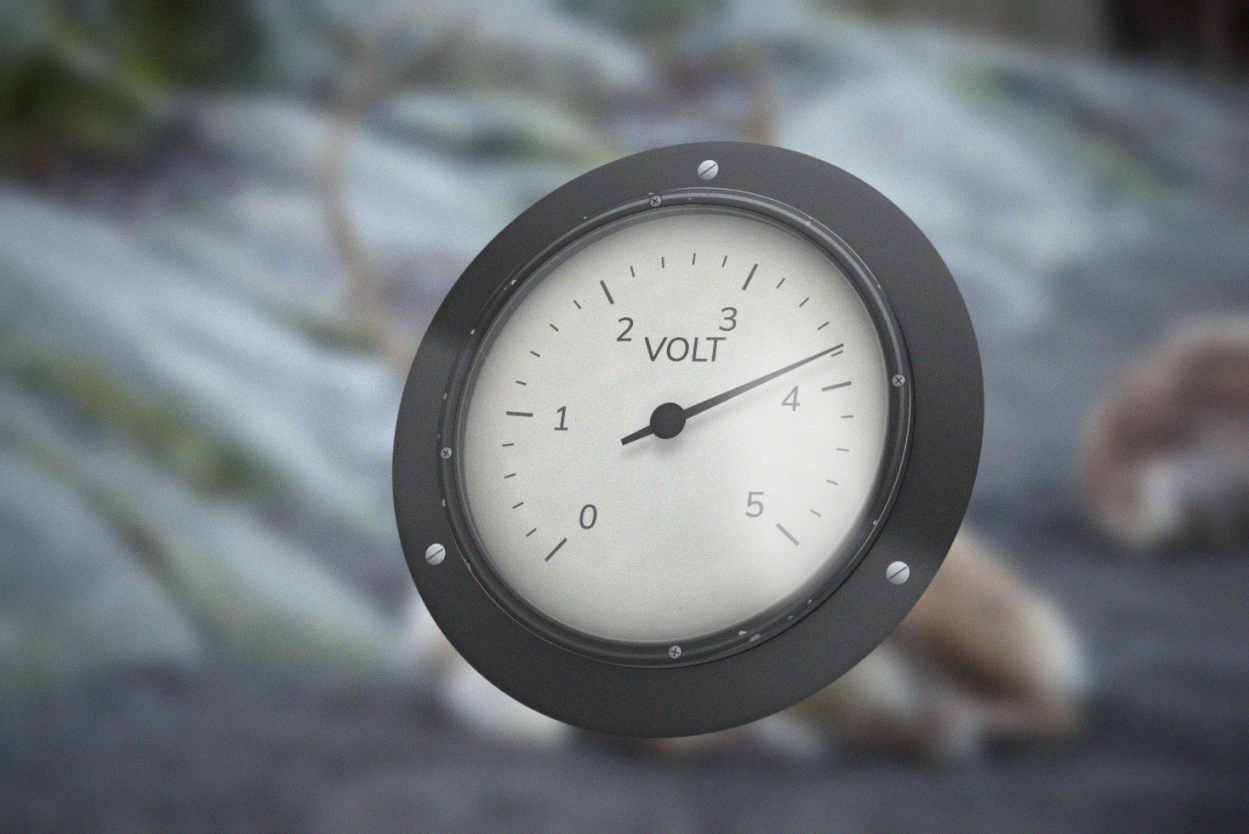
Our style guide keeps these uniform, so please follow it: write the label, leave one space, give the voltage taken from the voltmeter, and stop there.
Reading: 3.8 V
